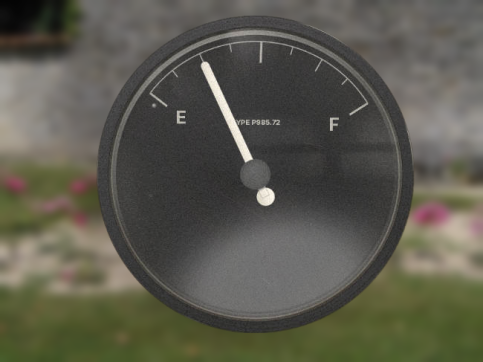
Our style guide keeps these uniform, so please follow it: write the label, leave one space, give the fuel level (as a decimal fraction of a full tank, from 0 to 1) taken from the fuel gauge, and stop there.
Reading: 0.25
